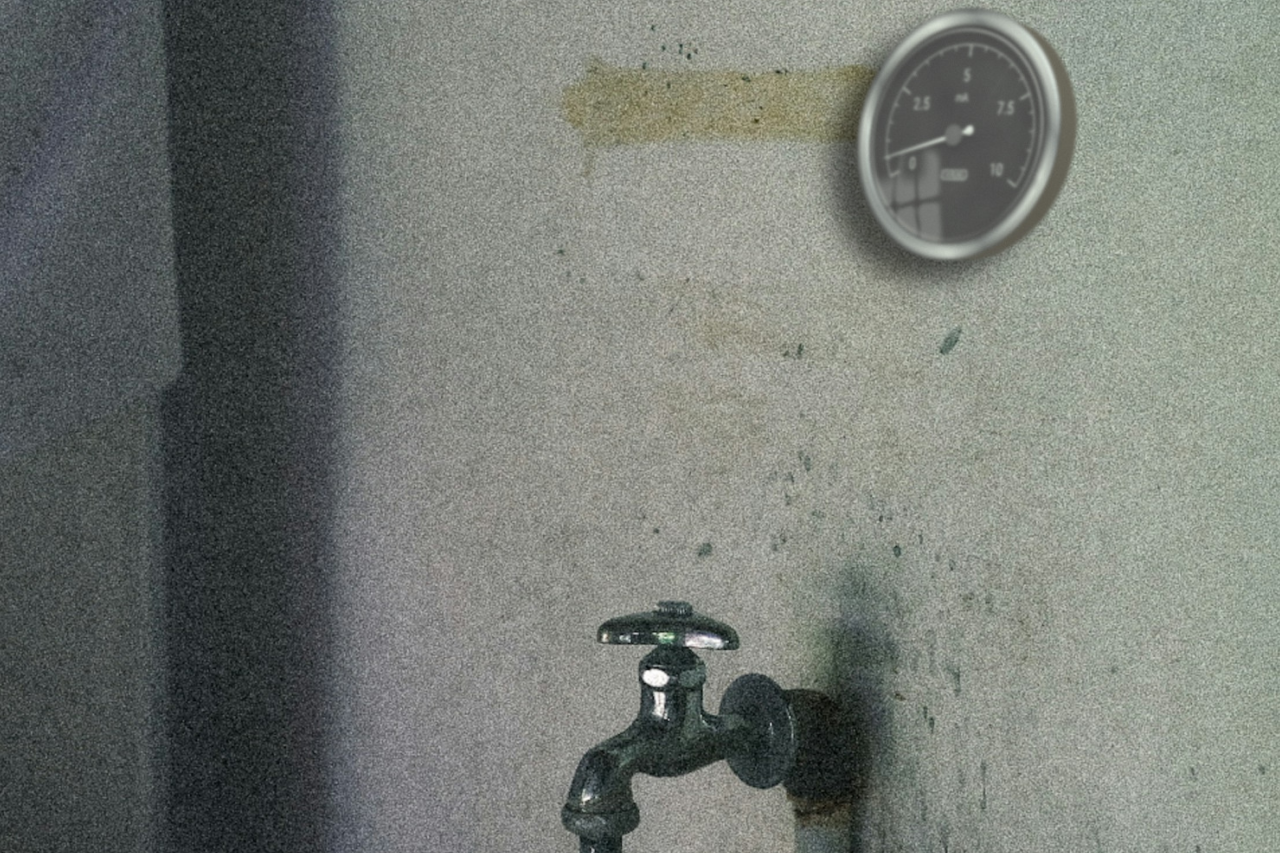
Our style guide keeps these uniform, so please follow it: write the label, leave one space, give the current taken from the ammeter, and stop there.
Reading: 0.5 mA
